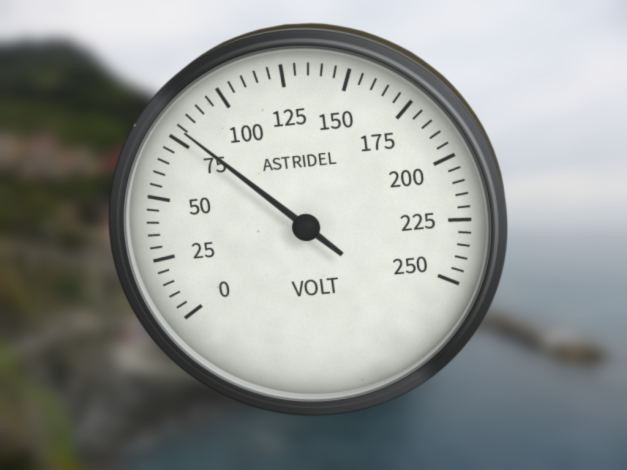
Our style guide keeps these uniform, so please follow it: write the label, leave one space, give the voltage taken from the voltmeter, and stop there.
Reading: 80 V
